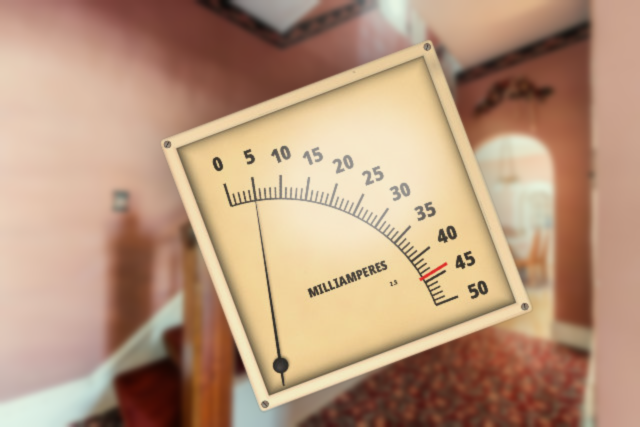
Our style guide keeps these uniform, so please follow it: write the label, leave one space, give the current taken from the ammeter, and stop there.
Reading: 5 mA
